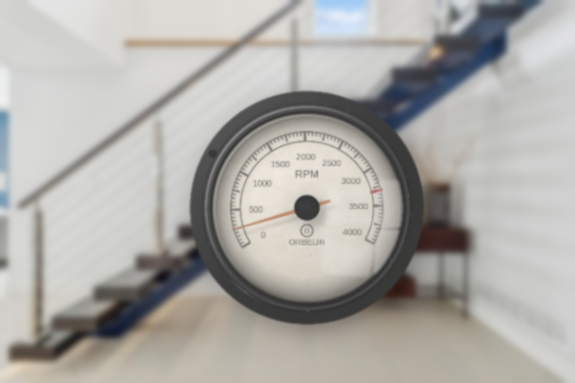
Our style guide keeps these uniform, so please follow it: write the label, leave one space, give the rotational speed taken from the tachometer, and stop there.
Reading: 250 rpm
